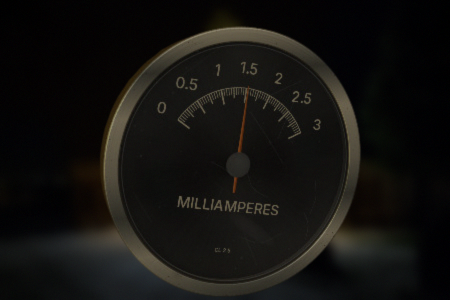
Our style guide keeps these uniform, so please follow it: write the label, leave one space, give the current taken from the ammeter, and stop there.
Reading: 1.5 mA
